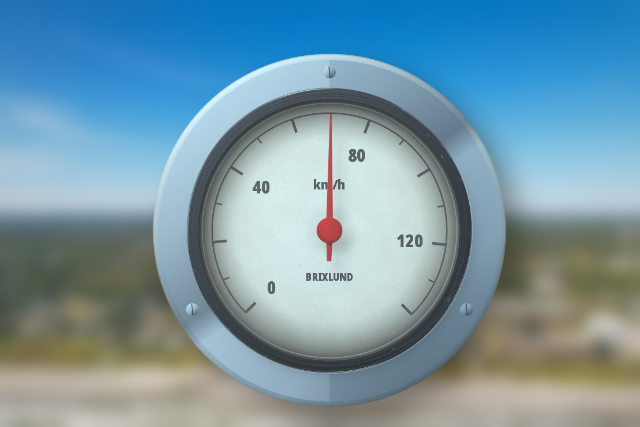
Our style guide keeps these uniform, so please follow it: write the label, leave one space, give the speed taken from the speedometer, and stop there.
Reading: 70 km/h
